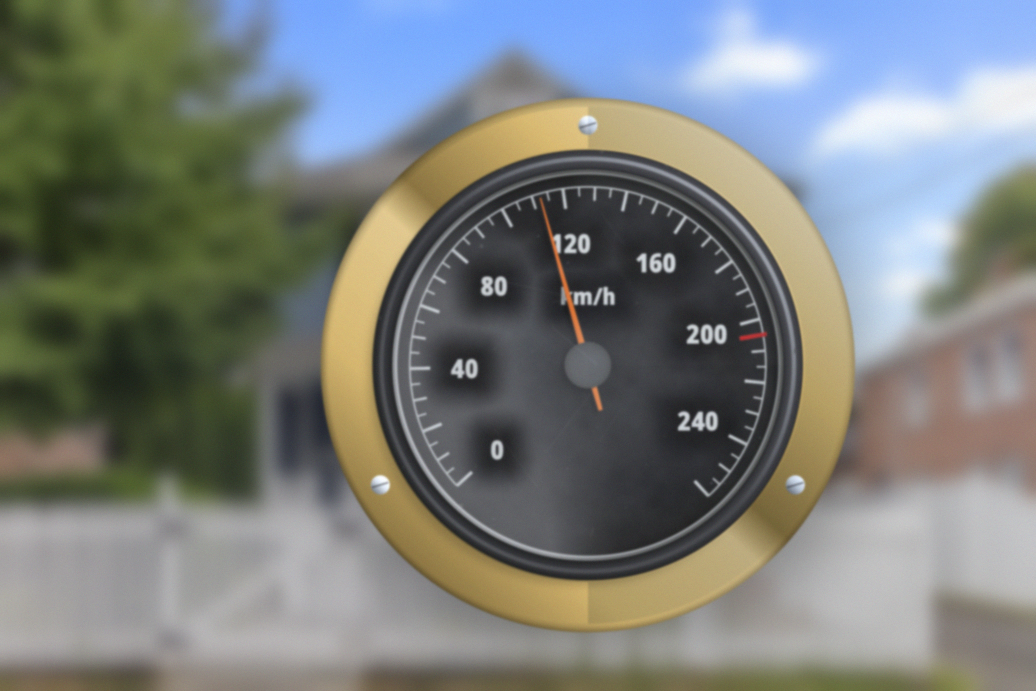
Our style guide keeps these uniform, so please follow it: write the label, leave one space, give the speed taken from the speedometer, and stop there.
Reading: 112.5 km/h
